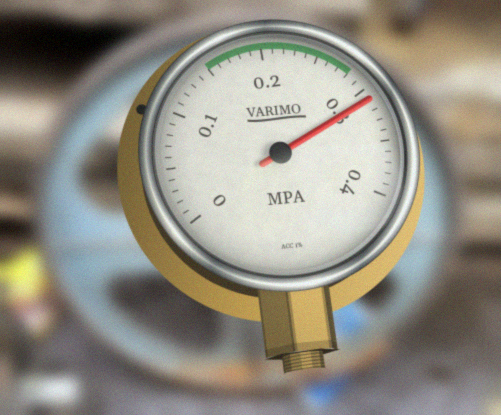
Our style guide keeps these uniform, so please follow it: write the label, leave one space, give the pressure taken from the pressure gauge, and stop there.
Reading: 0.31 MPa
